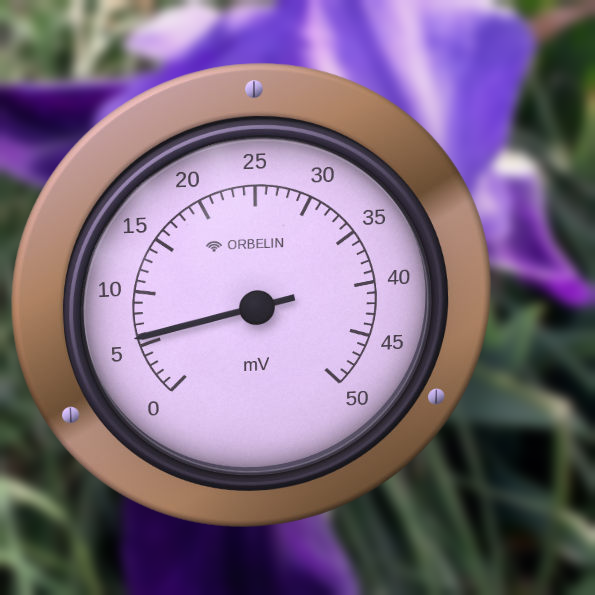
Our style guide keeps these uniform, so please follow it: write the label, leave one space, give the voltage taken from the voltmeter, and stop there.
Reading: 6 mV
